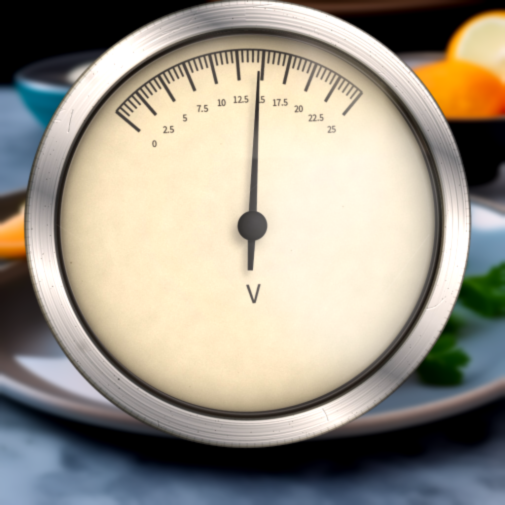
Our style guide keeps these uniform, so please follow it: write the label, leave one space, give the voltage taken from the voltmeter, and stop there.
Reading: 14.5 V
